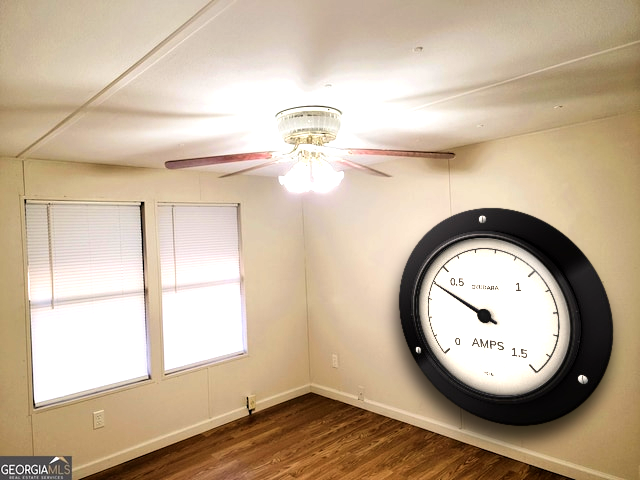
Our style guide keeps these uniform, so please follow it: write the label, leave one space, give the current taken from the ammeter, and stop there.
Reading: 0.4 A
